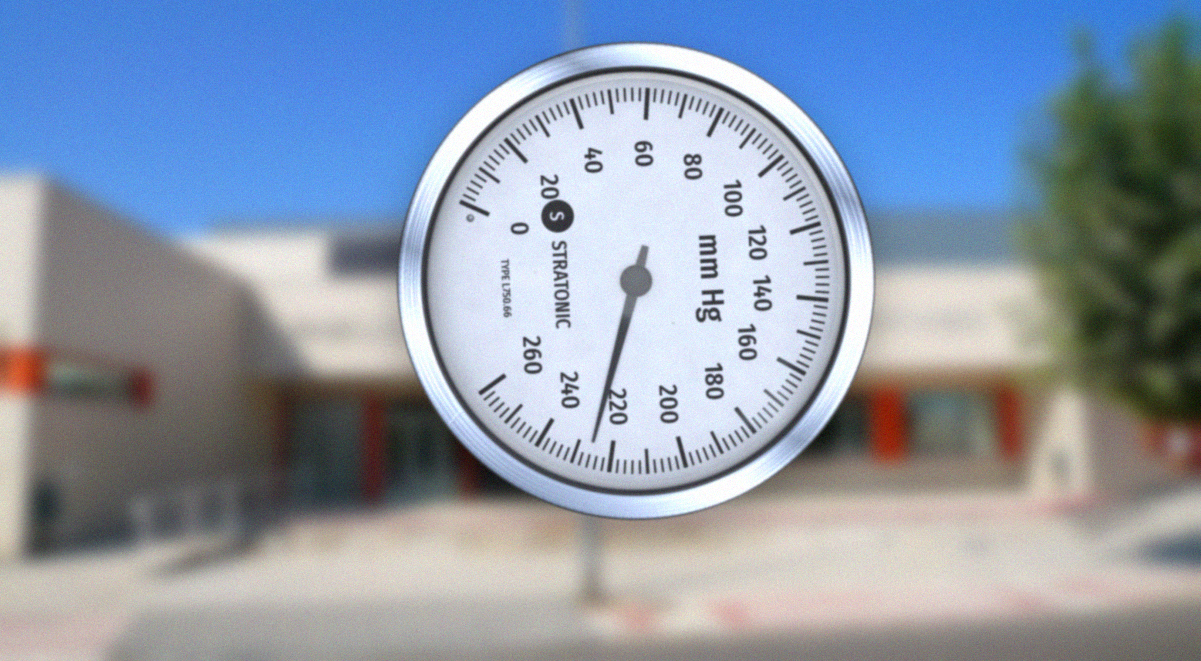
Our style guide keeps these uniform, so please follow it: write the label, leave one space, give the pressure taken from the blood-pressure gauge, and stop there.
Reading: 226 mmHg
